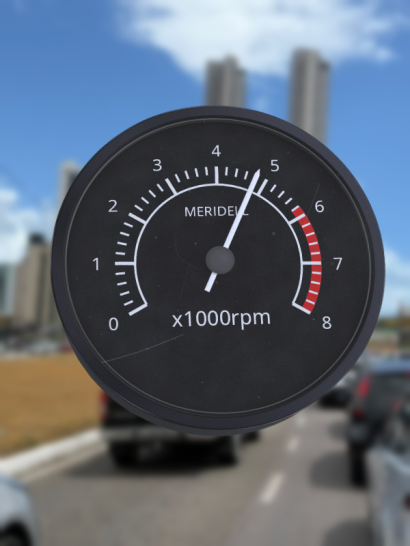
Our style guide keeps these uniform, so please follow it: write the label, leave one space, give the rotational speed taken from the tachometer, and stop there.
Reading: 4800 rpm
